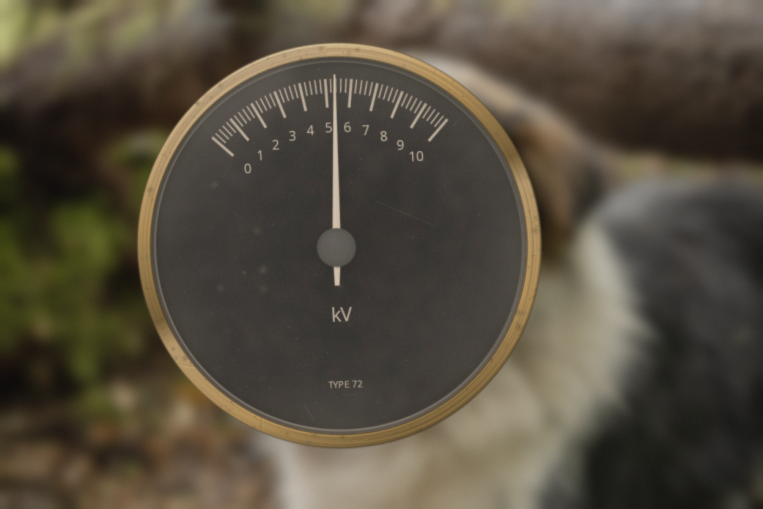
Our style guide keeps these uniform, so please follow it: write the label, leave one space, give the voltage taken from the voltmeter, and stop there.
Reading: 5.4 kV
